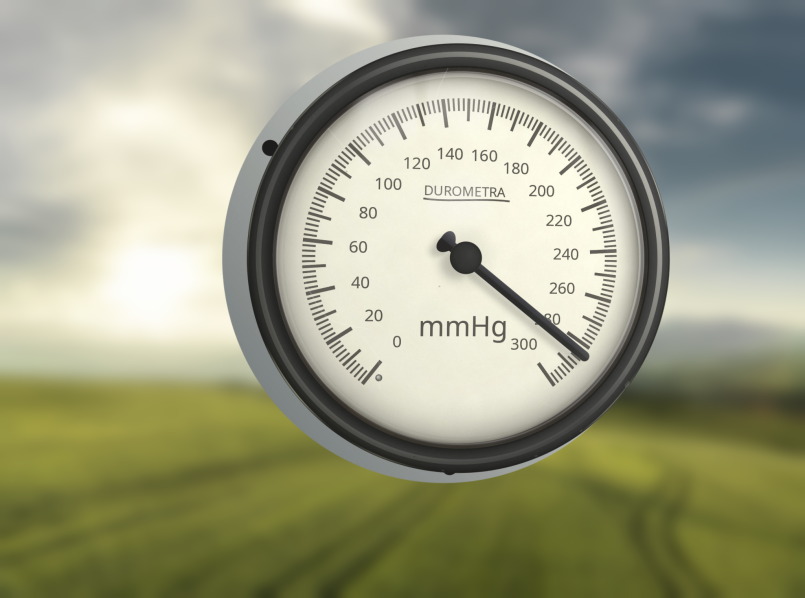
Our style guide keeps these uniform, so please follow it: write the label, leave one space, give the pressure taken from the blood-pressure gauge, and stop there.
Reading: 284 mmHg
